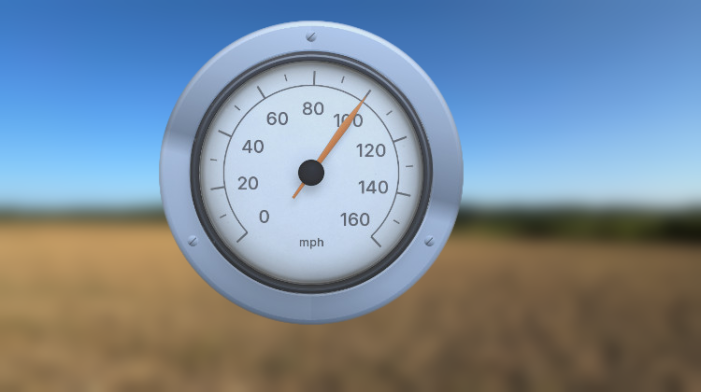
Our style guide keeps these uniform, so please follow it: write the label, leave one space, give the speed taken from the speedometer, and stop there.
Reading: 100 mph
